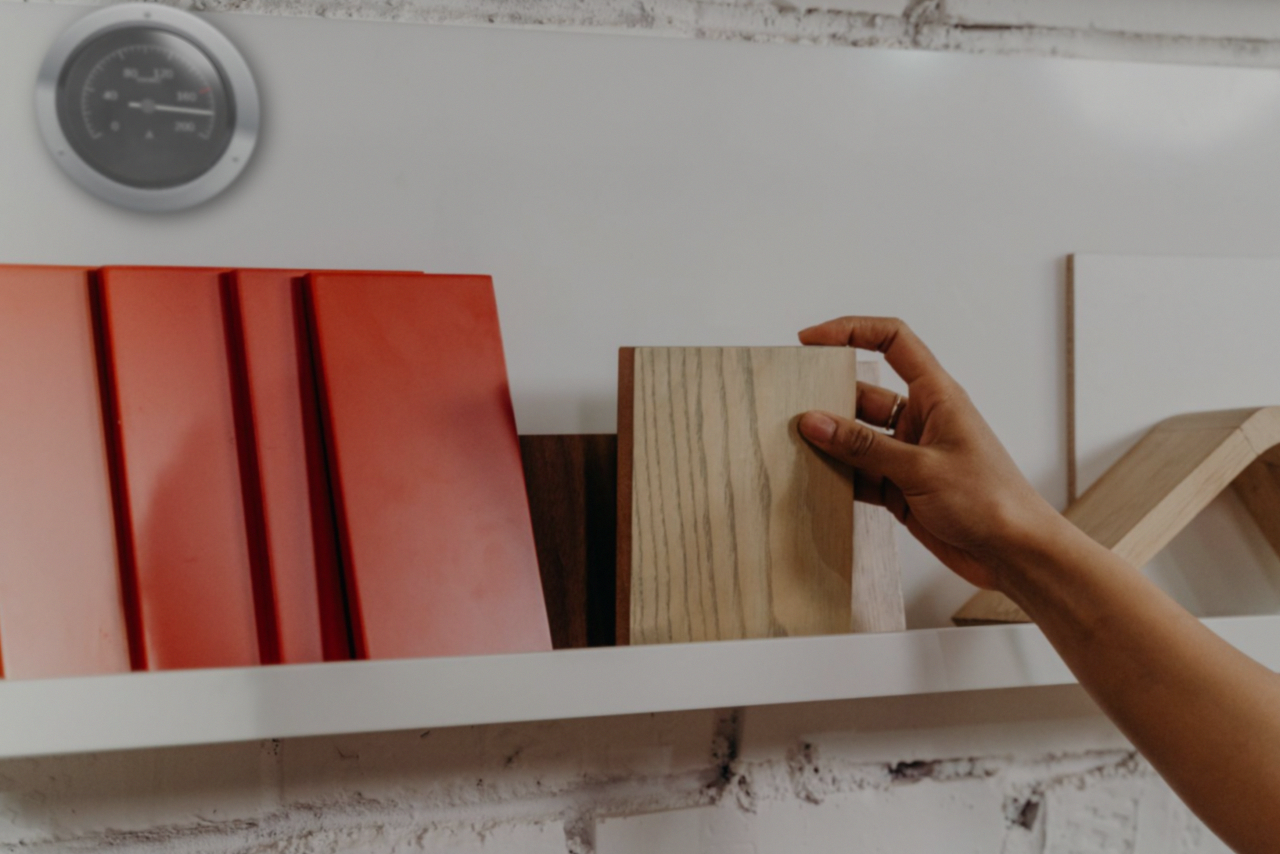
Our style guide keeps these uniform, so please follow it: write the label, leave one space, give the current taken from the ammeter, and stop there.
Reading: 180 A
